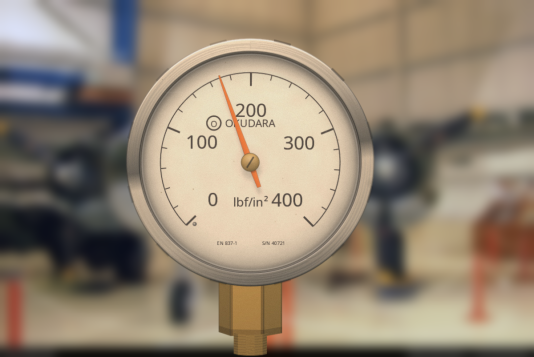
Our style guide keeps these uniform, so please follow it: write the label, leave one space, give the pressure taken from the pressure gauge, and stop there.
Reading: 170 psi
